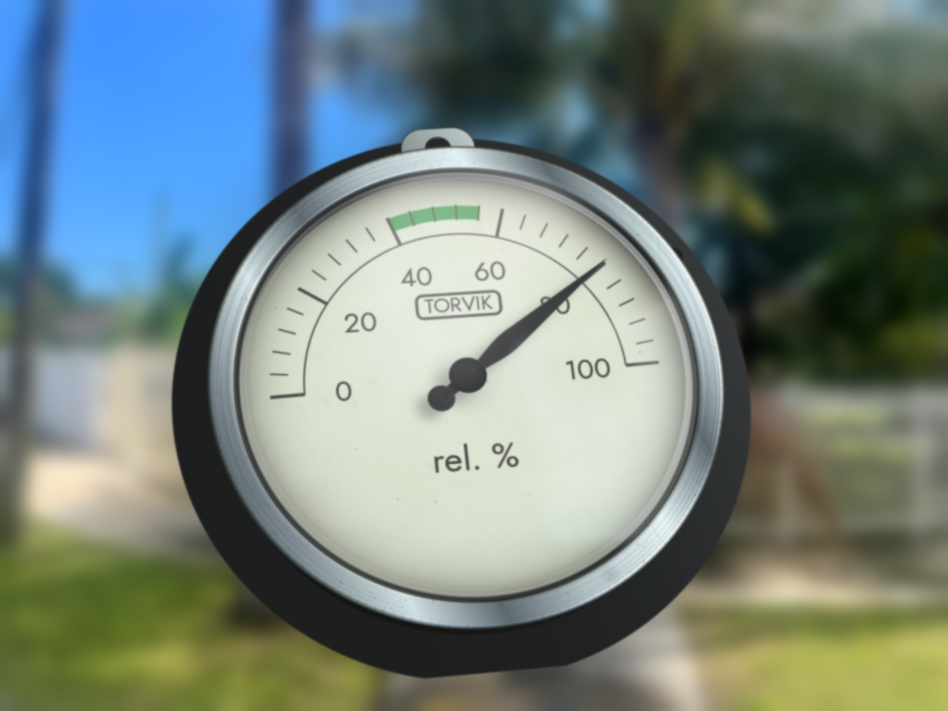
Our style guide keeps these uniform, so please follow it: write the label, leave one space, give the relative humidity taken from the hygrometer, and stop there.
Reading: 80 %
